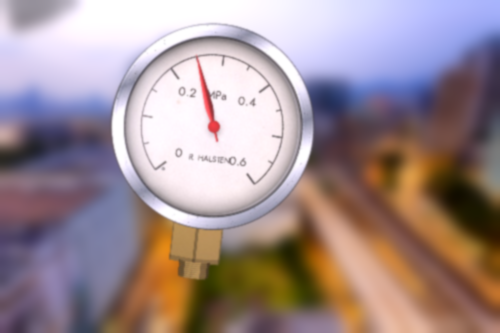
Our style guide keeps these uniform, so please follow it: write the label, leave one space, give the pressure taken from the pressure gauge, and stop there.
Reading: 0.25 MPa
